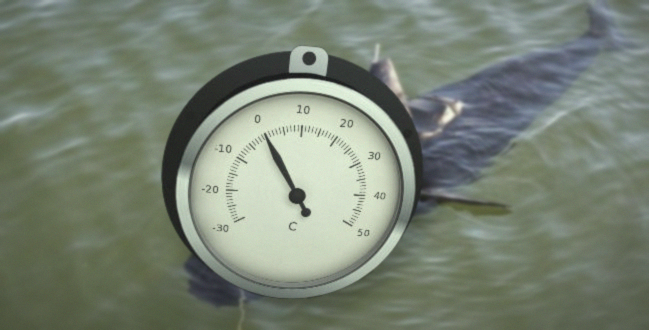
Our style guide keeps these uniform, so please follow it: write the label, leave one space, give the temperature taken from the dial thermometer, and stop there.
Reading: 0 °C
